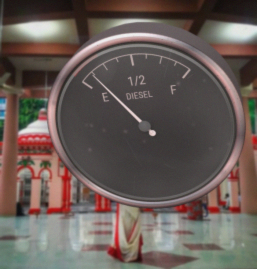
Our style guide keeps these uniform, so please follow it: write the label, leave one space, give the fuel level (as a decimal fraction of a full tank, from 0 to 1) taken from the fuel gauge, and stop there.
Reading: 0.125
